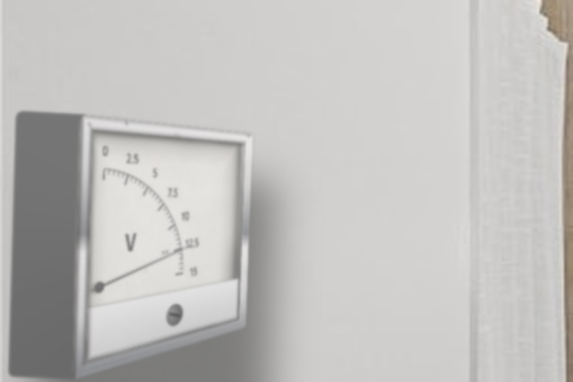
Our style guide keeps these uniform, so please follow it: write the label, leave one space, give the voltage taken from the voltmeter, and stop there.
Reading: 12.5 V
